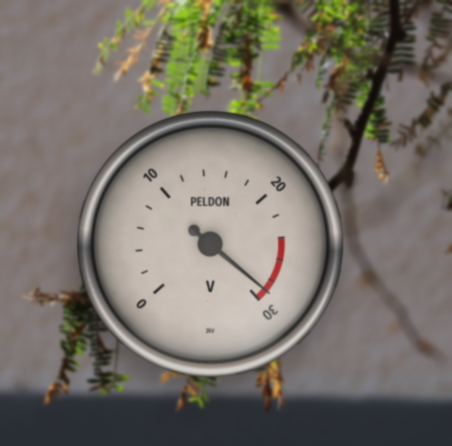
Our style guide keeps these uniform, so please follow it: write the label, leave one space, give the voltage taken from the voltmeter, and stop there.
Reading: 29 V
